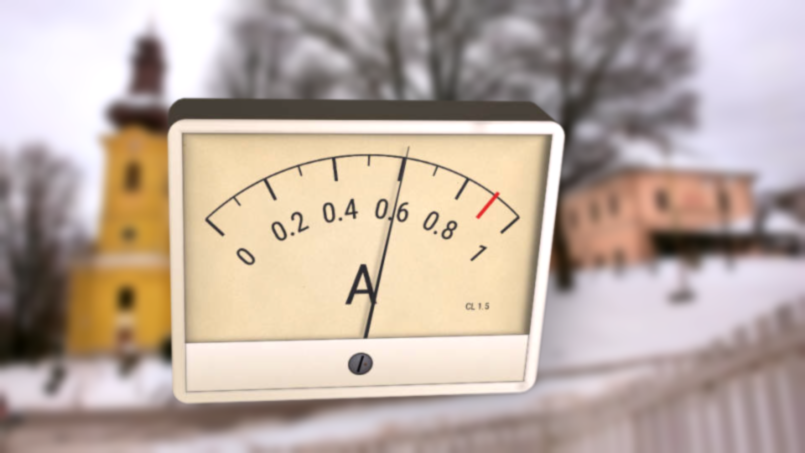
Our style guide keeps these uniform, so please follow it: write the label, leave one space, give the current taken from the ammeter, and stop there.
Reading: 0.6 A
